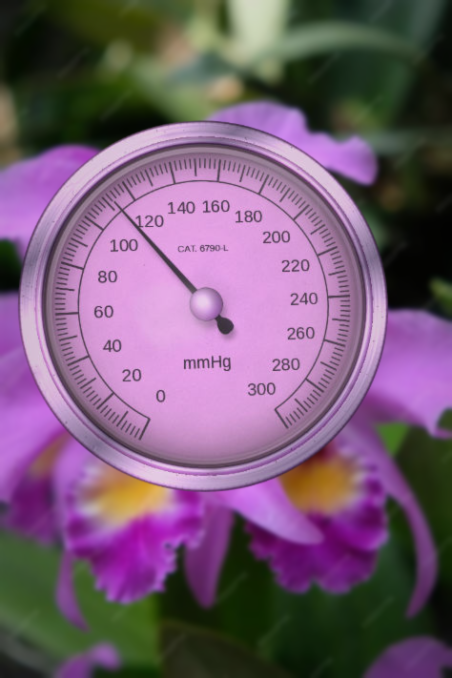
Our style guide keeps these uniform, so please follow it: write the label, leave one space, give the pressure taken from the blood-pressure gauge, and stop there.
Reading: 112 mmHg
